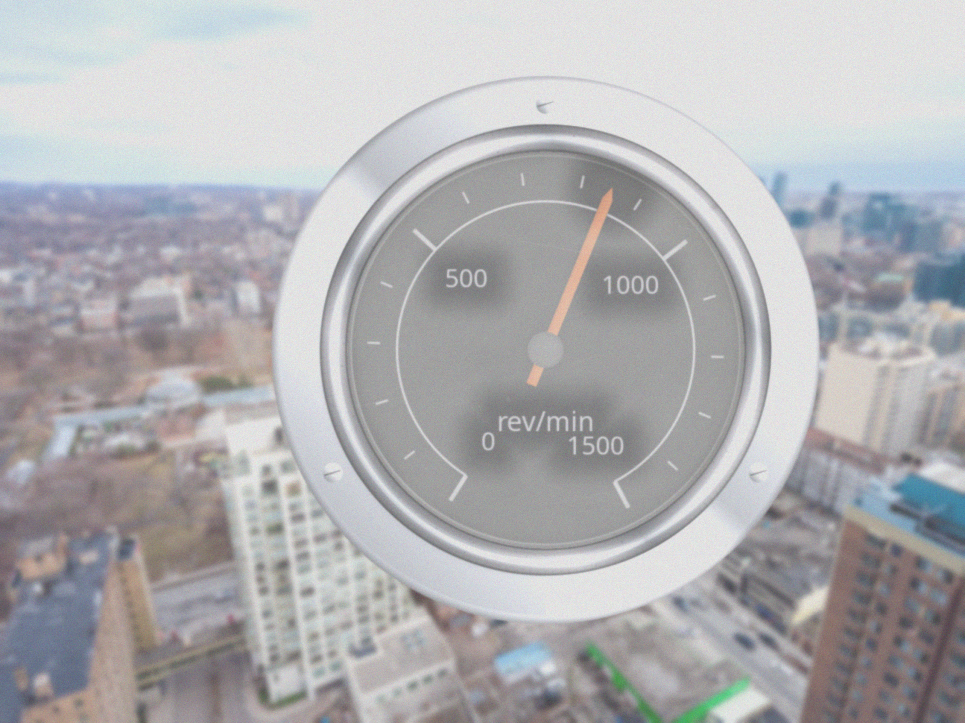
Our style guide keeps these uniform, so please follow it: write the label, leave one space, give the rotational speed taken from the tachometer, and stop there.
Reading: 850 rpm
